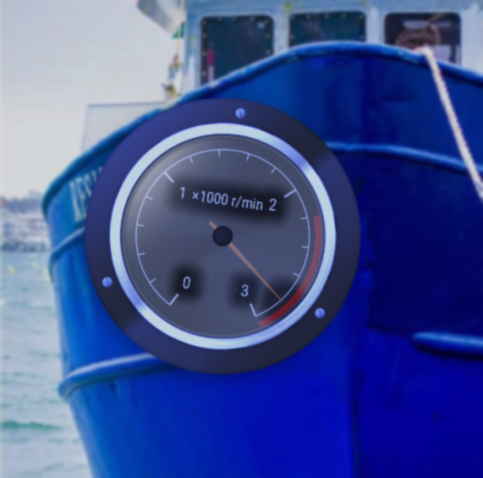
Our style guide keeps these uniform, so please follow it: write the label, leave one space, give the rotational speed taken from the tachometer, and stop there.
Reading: 2800 rpm
